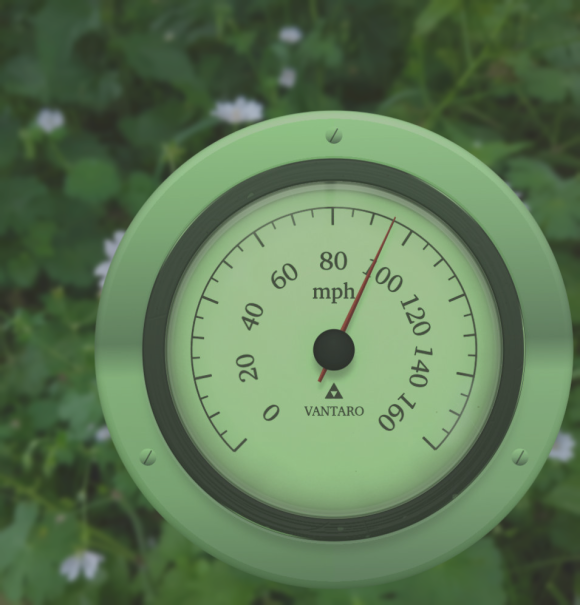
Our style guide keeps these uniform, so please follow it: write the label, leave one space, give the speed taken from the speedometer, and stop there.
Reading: 95 mph
